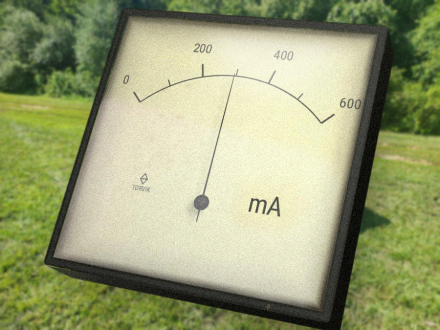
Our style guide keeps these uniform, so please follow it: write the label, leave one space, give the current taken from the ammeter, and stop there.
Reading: 300 mA
